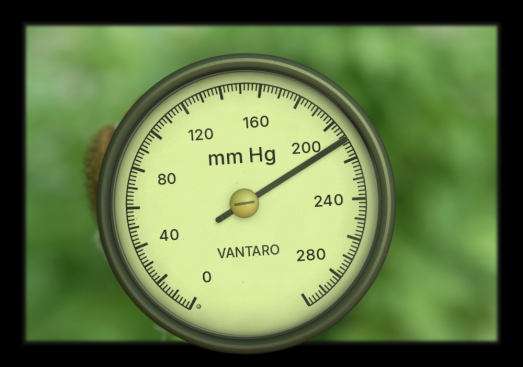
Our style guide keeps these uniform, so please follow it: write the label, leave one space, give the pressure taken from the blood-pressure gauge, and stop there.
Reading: 210 mmHg
